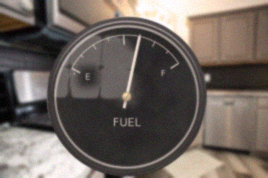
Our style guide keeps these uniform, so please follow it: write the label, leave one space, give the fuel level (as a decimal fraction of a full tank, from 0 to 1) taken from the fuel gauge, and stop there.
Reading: 0.625
